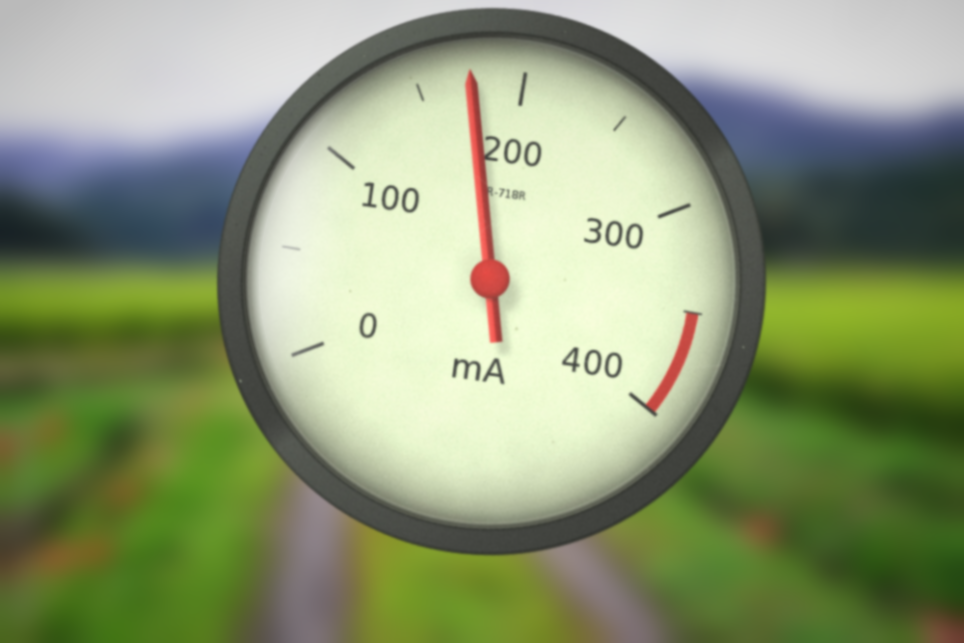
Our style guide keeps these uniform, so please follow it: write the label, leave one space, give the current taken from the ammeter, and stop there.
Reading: 175 mA
